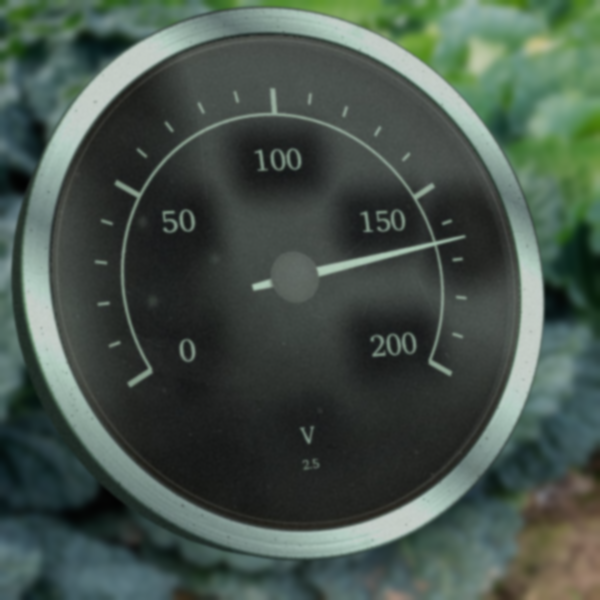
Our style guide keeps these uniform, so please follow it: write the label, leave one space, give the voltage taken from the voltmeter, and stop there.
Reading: 165 V
